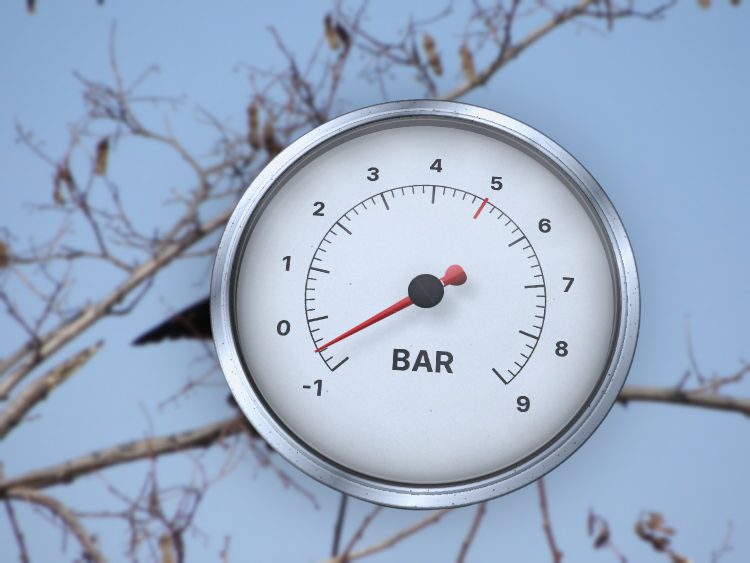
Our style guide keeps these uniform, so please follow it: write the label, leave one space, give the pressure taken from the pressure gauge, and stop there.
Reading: -0.6 bar
